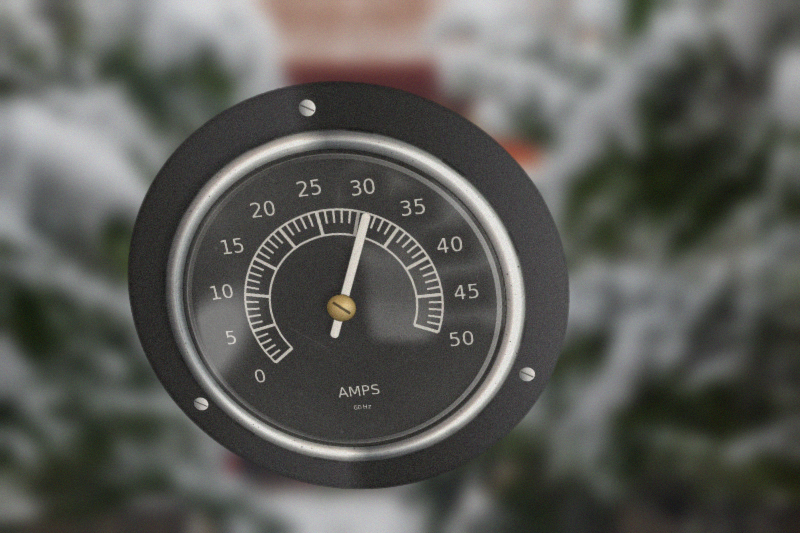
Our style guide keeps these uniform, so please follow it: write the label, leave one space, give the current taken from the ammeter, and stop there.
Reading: 31 A
